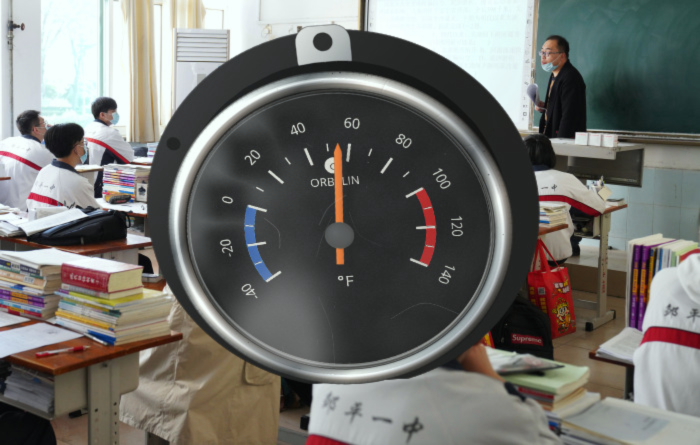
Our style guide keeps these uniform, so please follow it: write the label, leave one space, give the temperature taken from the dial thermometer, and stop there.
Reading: 55 °F
